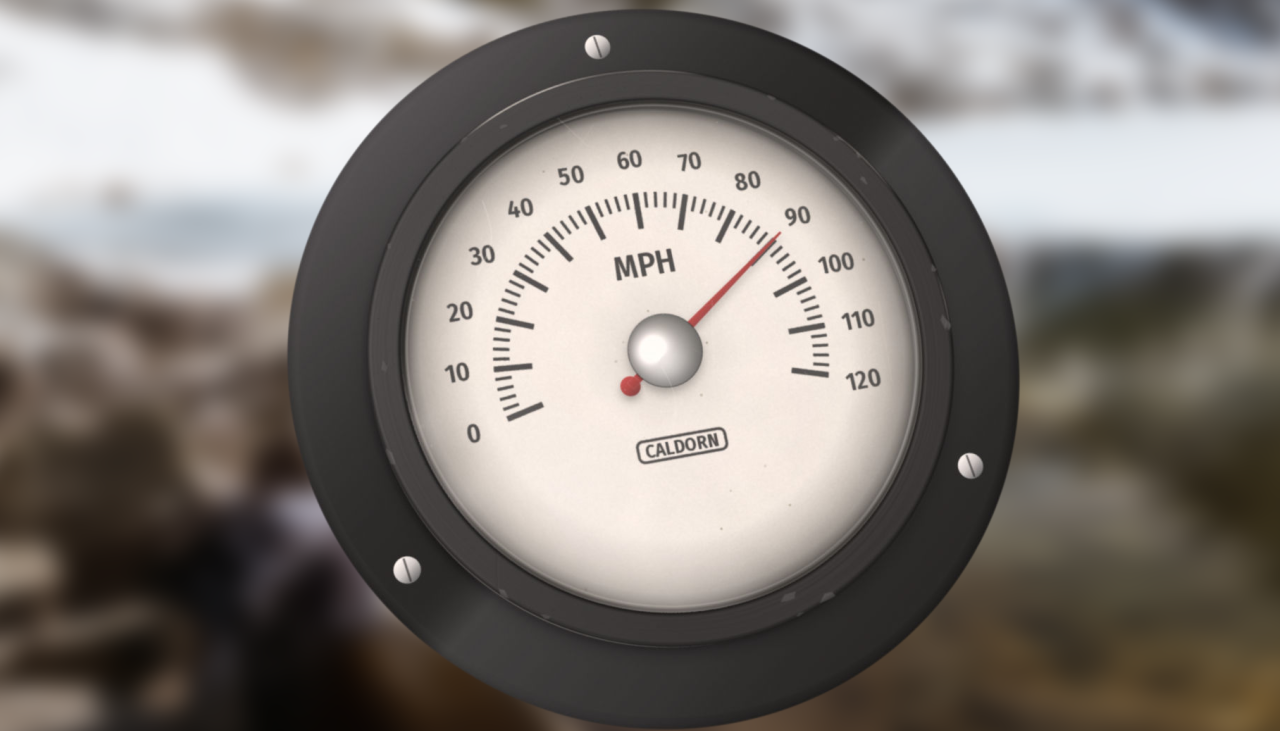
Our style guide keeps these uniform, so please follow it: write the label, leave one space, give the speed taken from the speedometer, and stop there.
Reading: 90 mph
